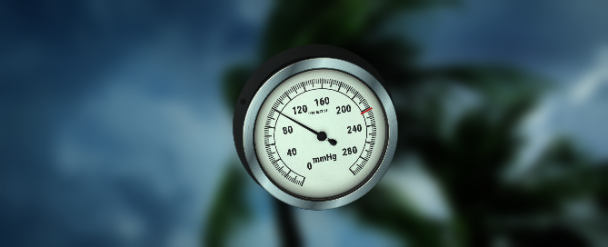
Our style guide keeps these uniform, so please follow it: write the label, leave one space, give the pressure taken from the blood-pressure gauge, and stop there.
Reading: 100 mmHg
